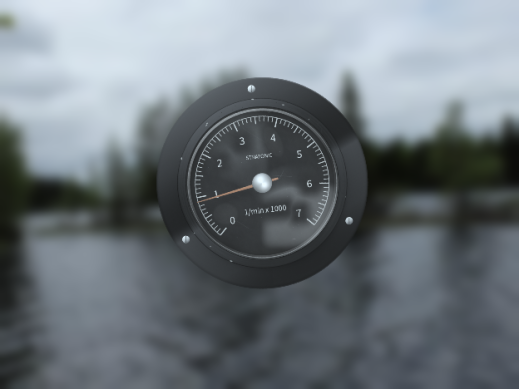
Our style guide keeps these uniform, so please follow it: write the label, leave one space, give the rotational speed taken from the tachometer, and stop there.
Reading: 900 rpm
